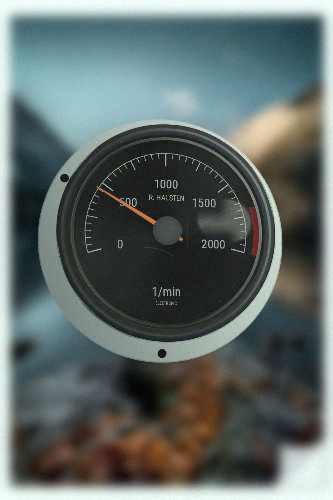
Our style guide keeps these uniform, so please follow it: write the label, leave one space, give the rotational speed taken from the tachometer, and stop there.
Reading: 450 rpm
